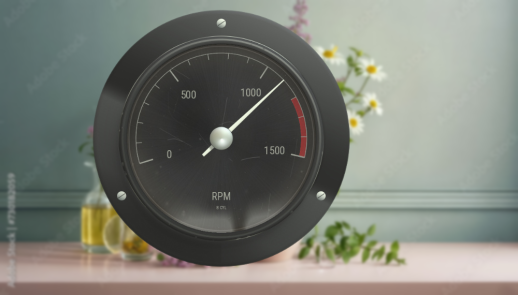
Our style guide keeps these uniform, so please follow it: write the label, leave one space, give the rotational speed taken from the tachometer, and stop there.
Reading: 1100 rpm
